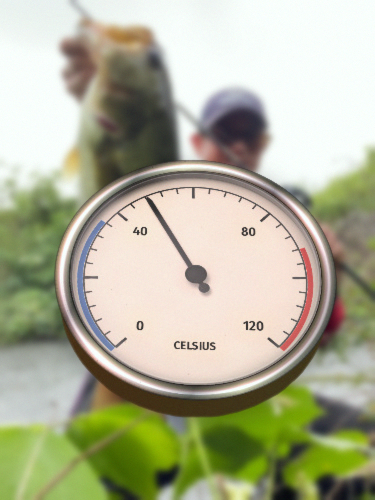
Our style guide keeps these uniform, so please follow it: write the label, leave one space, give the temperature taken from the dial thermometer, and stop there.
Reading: 48 °C
